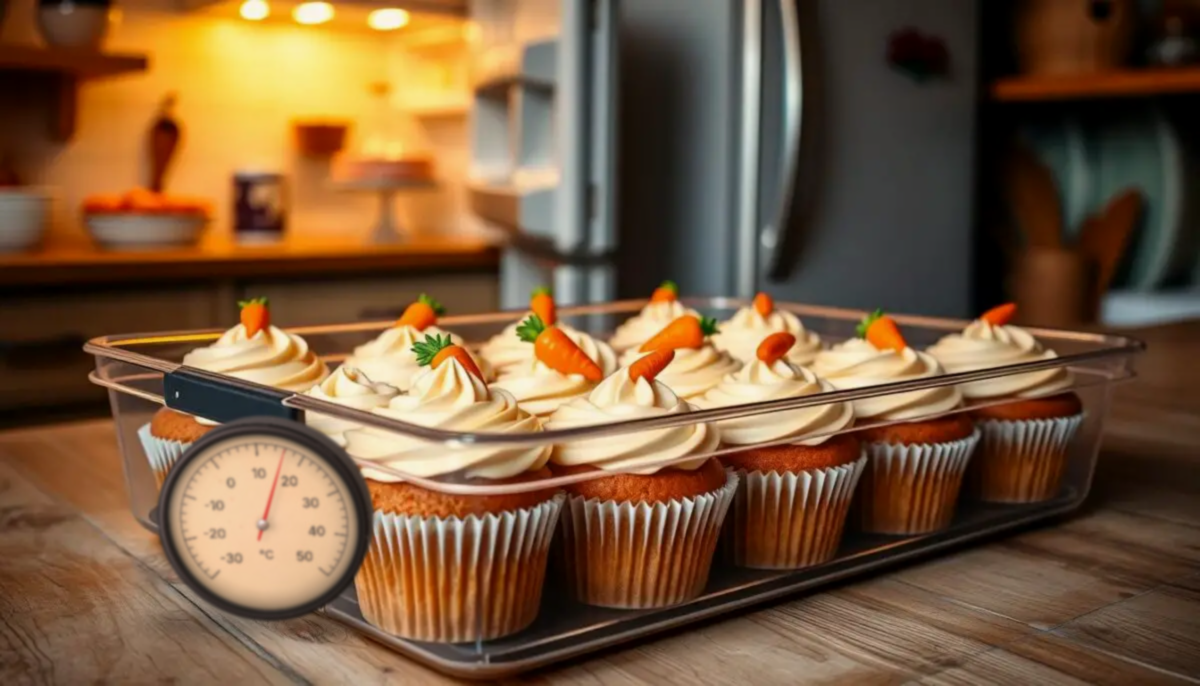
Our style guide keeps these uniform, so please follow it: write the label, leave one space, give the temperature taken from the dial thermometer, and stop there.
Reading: 16 °C
